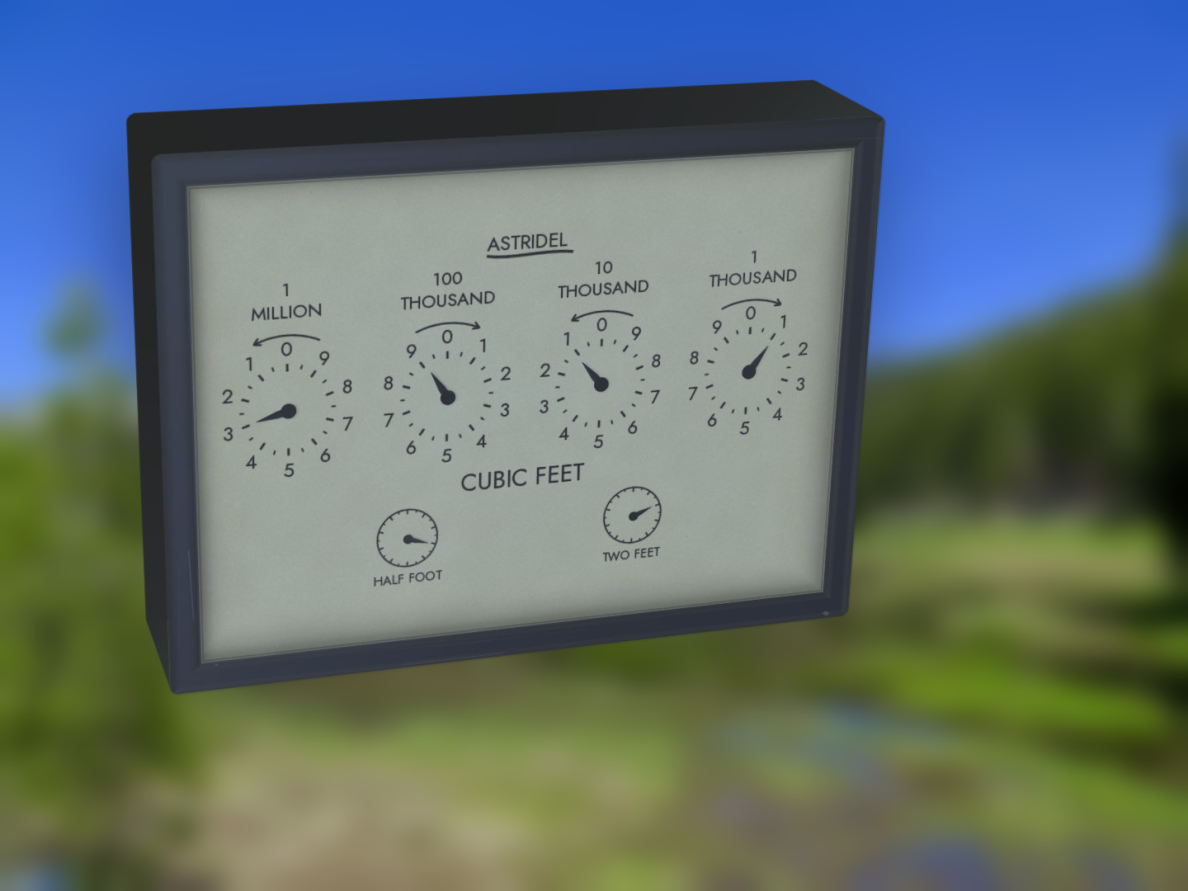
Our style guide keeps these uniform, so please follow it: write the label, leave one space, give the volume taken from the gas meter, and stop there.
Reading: 291100 ft³
